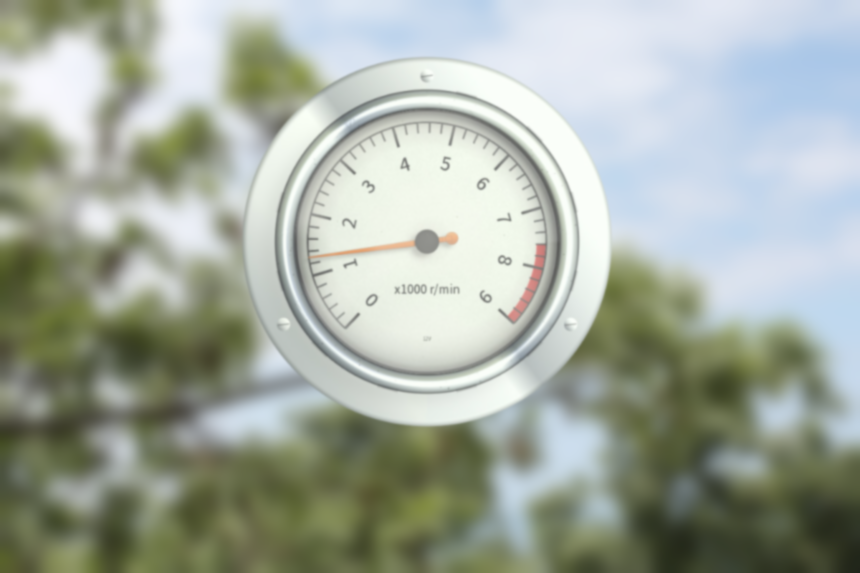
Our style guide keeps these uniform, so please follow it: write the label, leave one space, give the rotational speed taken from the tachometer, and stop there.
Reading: 1300 rpm
